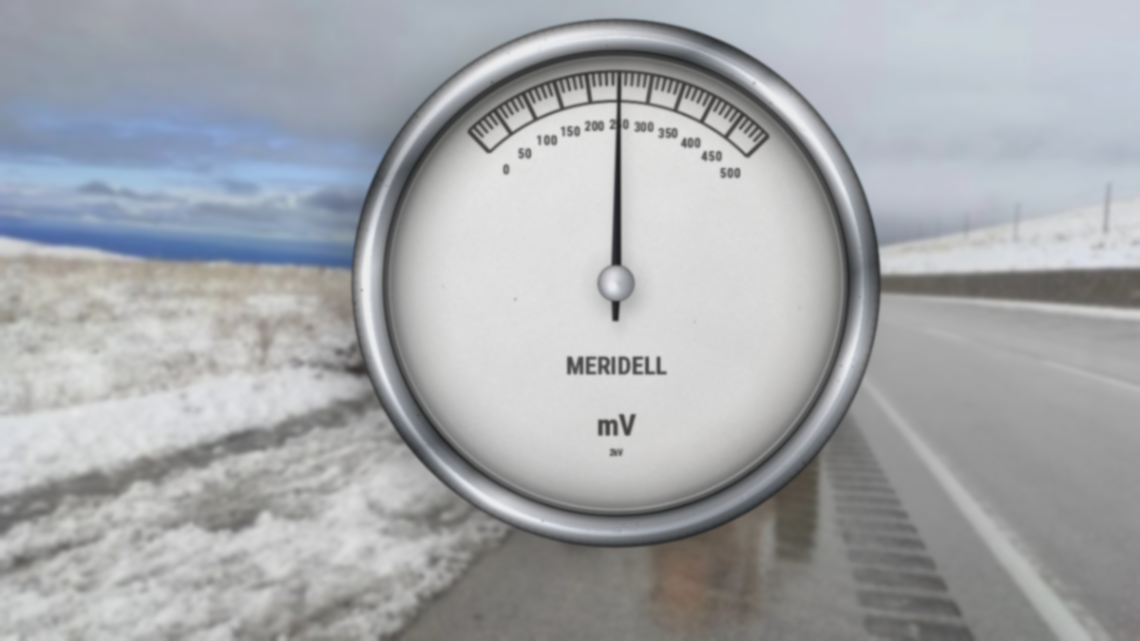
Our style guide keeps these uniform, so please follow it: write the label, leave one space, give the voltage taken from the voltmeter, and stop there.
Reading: 250 mV
